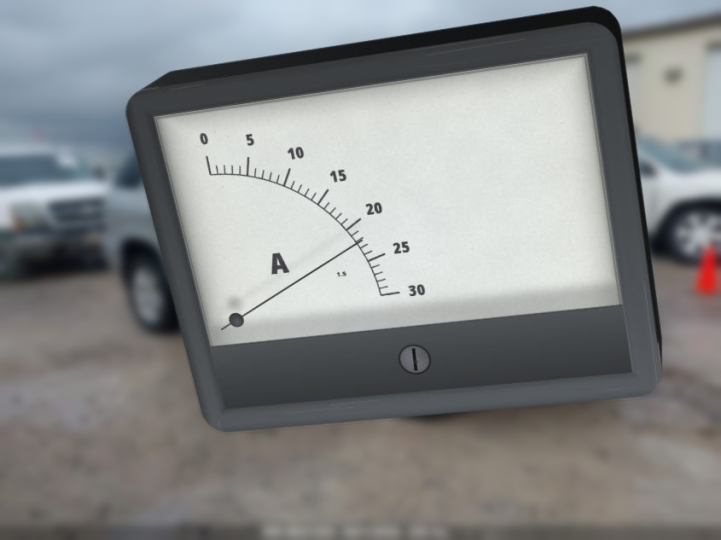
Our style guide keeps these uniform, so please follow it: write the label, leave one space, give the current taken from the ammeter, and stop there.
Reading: 22 A
